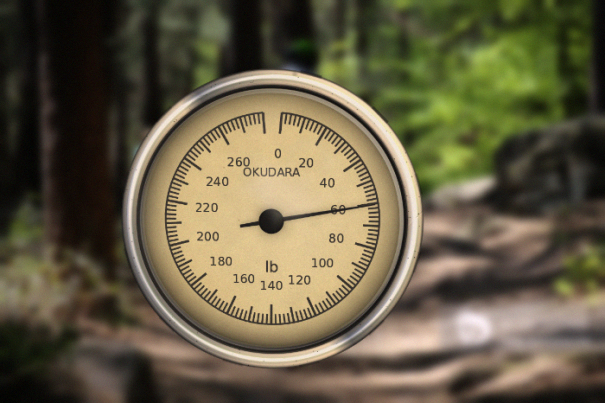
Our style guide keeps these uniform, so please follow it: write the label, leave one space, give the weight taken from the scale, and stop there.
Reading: 60 lb
